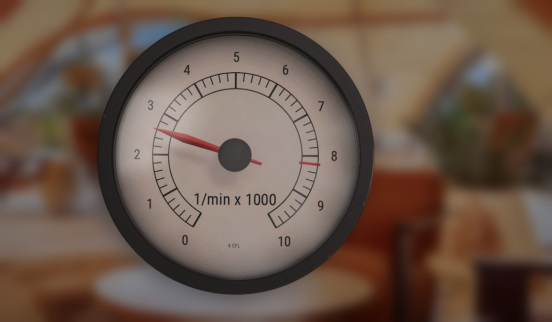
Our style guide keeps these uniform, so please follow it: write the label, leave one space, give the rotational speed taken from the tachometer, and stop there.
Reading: 2600 rpm
